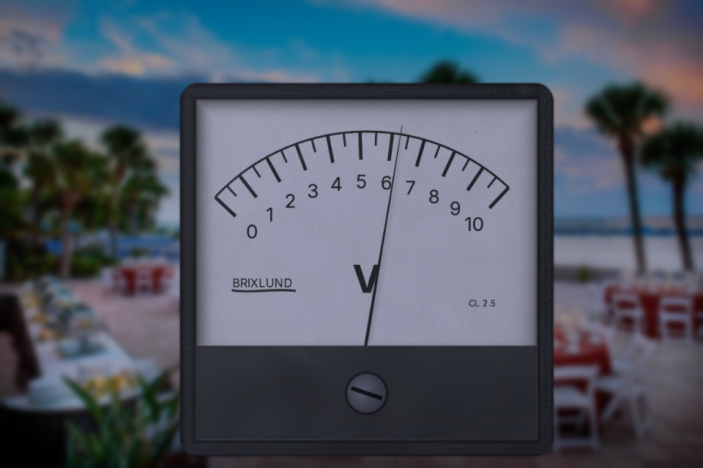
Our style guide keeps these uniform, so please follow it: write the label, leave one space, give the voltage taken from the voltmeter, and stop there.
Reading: 6.25 V
